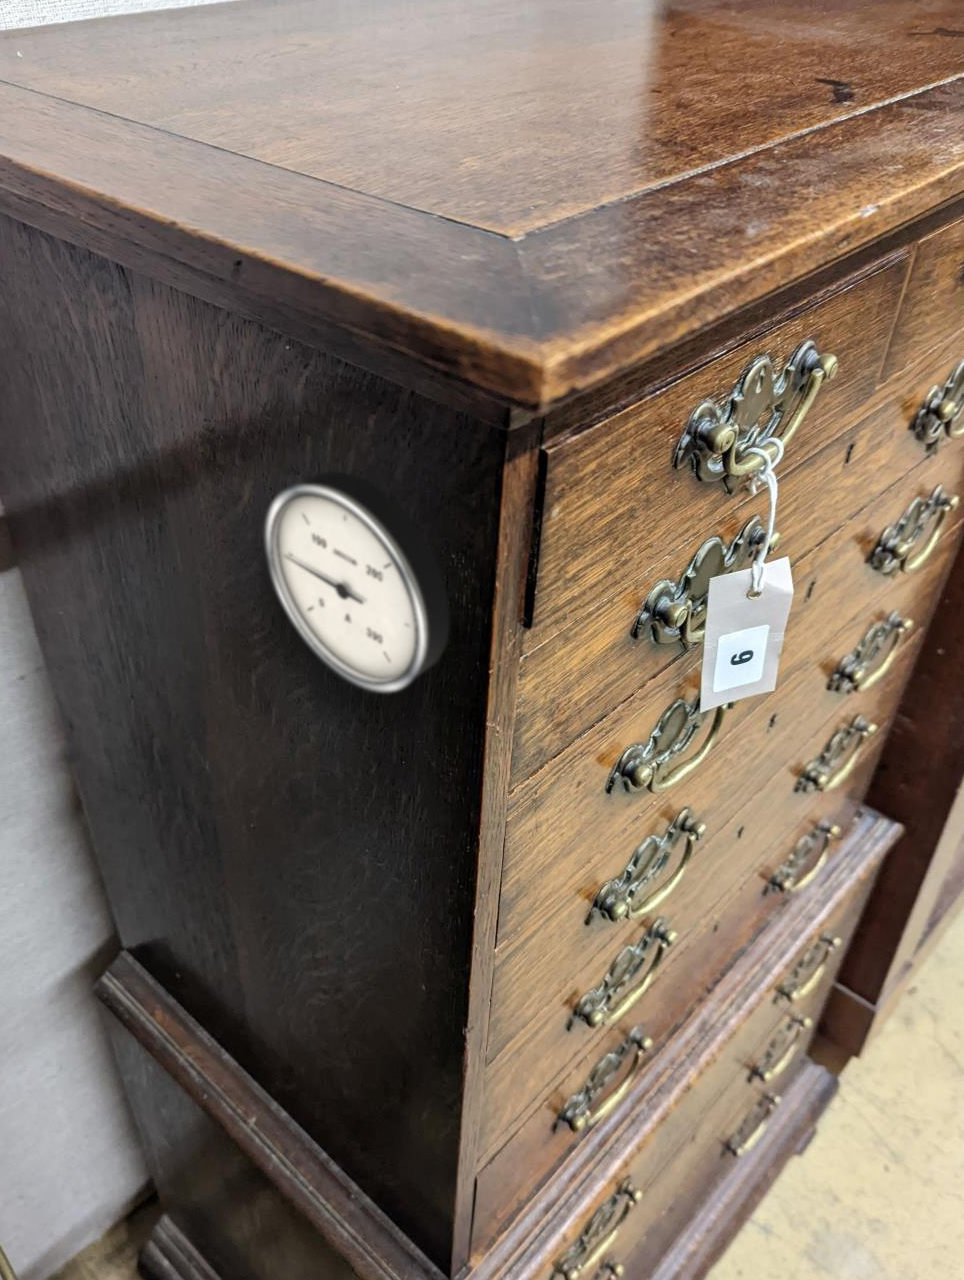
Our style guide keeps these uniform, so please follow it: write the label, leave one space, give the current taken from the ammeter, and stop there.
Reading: 50 A
